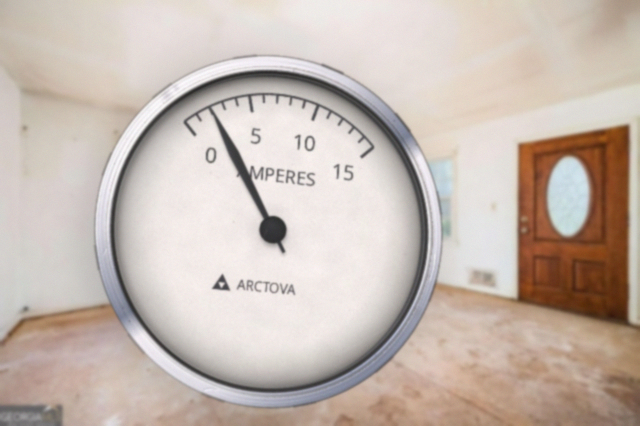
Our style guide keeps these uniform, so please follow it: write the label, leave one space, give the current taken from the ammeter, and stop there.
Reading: 2 A
